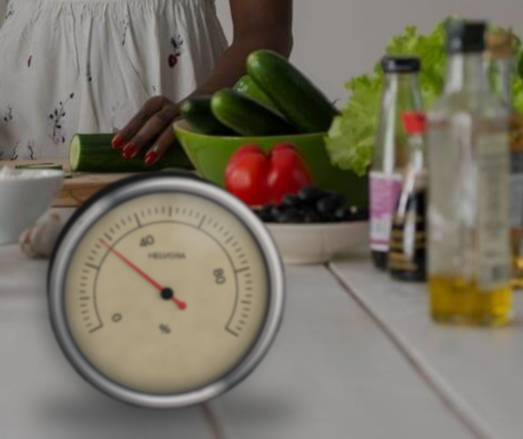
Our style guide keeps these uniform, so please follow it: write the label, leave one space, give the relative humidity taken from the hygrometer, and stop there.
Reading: 28 %
